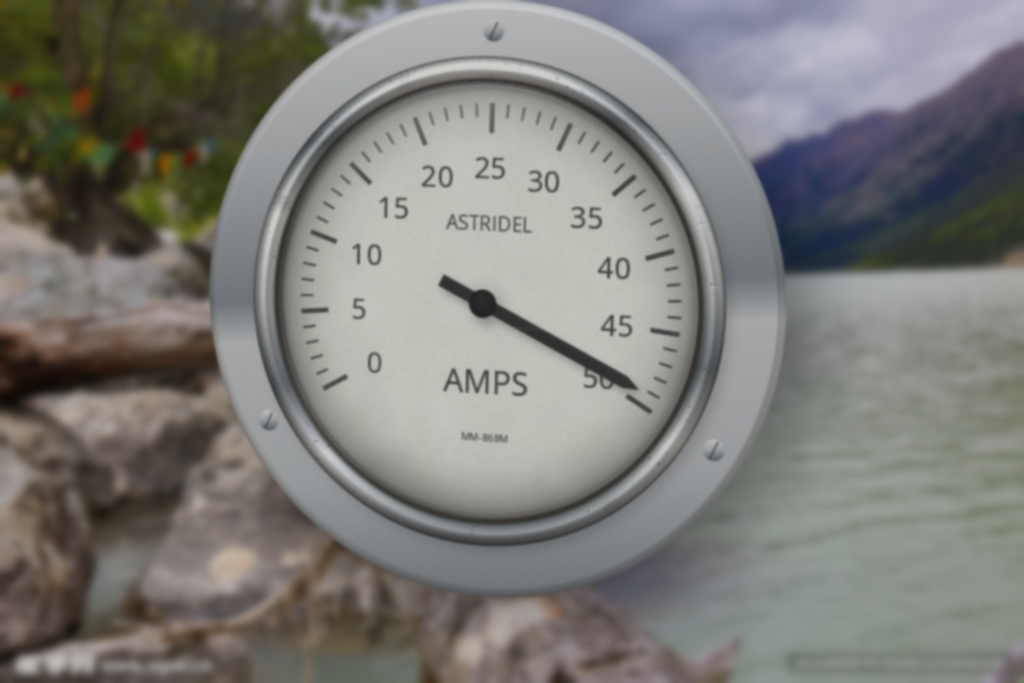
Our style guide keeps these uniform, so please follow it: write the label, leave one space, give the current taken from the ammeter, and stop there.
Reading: 49 A
